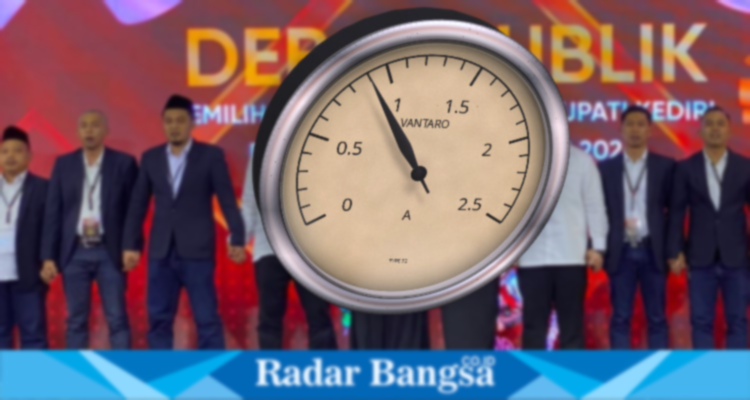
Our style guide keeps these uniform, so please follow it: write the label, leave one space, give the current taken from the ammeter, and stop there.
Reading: 0.9 A
